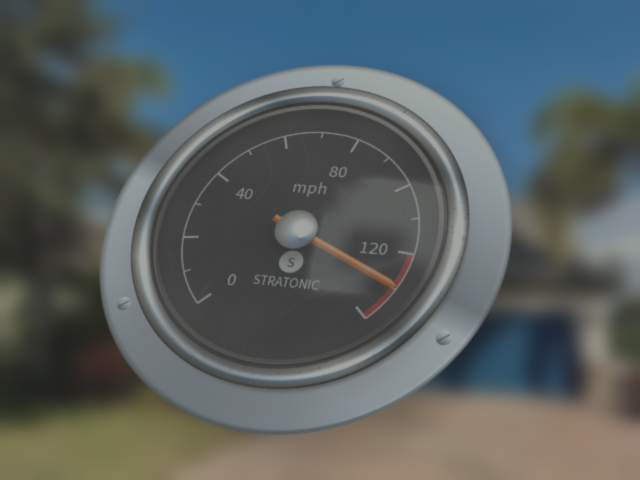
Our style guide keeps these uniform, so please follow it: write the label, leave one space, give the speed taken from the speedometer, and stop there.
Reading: 130 mph
